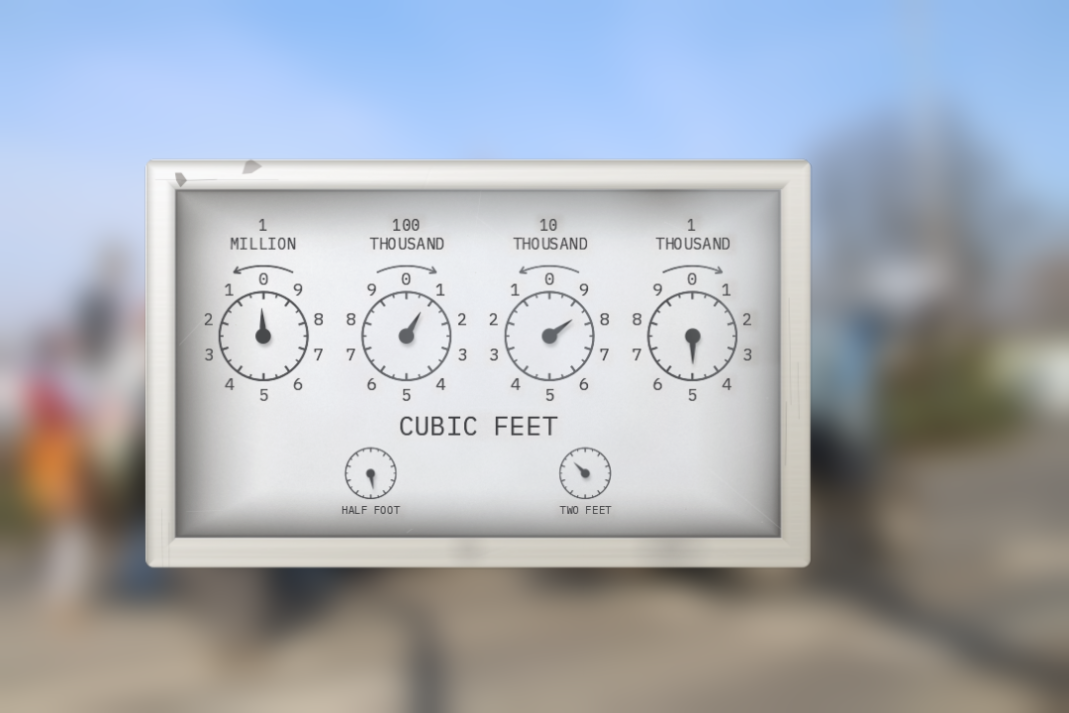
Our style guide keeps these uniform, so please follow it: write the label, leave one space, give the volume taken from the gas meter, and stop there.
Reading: 8500 ft³
